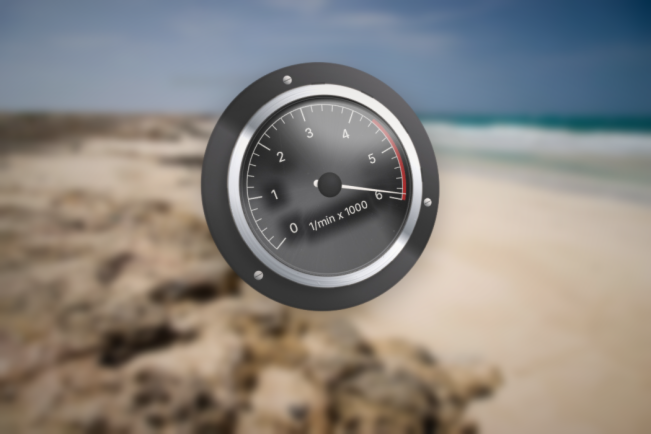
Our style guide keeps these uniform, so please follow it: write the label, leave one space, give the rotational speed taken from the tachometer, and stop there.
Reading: 5900 rpm
